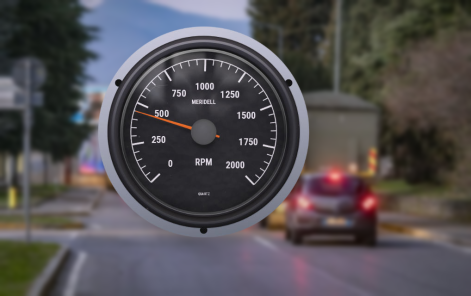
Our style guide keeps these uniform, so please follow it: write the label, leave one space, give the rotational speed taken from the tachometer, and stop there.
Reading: 450 rpm
